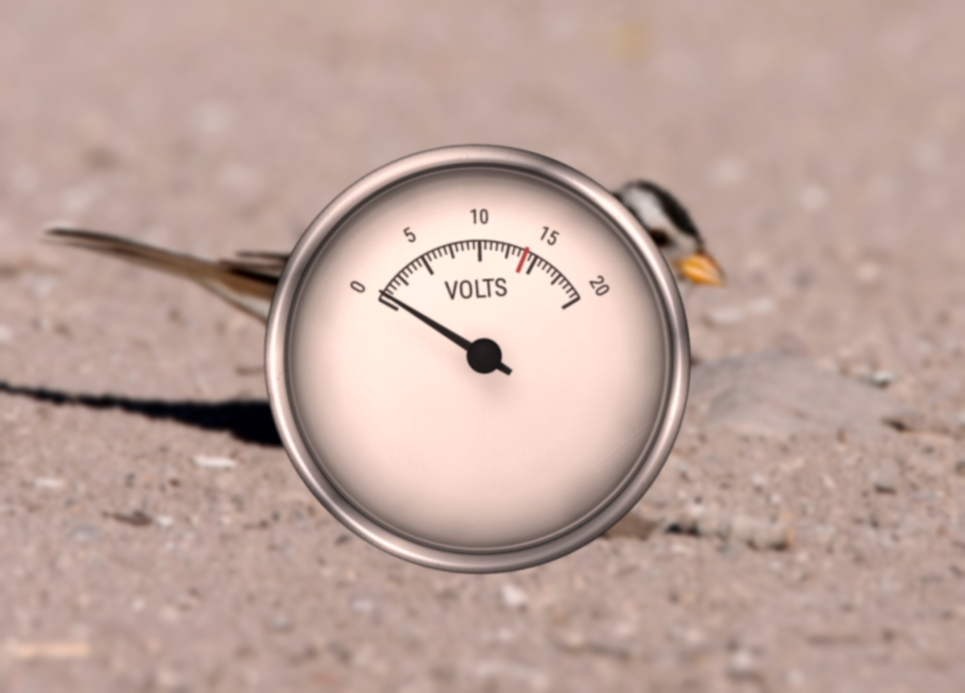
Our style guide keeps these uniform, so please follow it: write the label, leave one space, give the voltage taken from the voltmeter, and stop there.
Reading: 0.5 V
